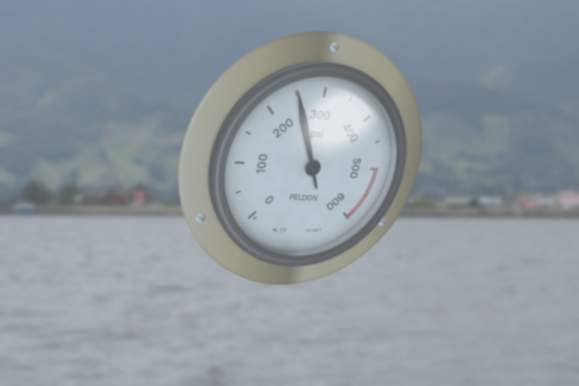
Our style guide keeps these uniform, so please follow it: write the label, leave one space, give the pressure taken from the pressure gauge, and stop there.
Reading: 250 psi
